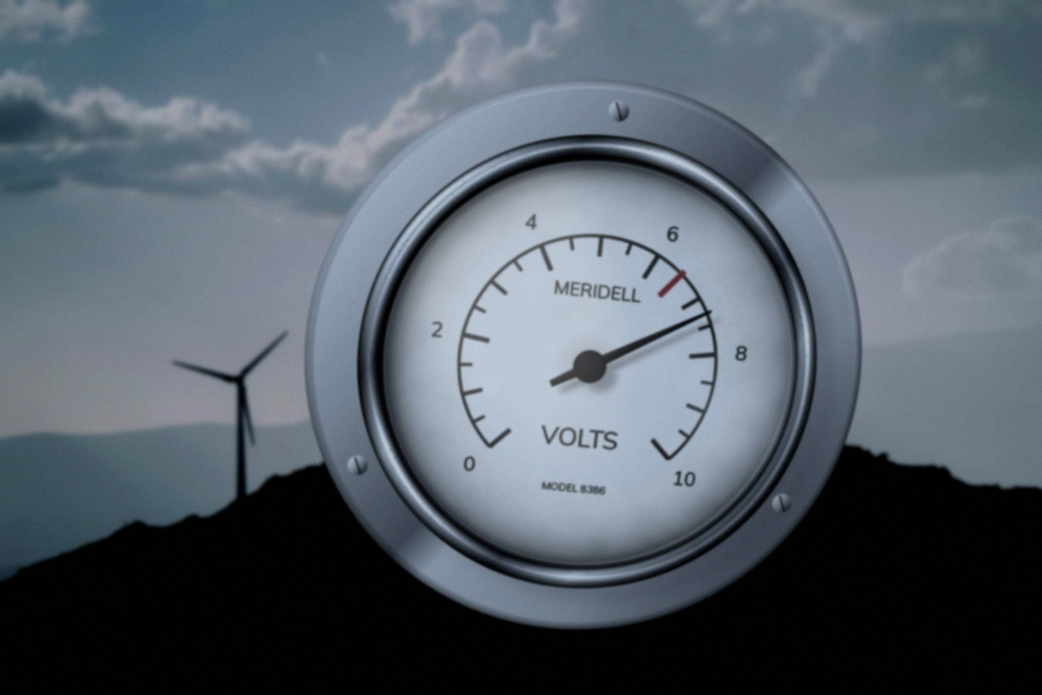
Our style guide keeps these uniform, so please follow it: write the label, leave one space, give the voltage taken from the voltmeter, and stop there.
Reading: 7.25 V
